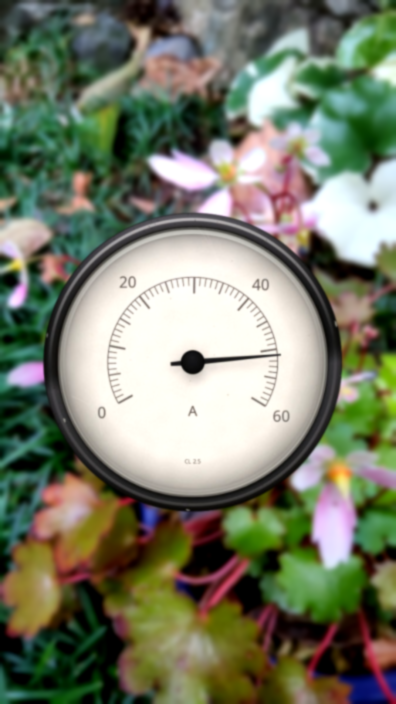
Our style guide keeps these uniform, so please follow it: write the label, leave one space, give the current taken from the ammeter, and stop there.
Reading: 51 A
